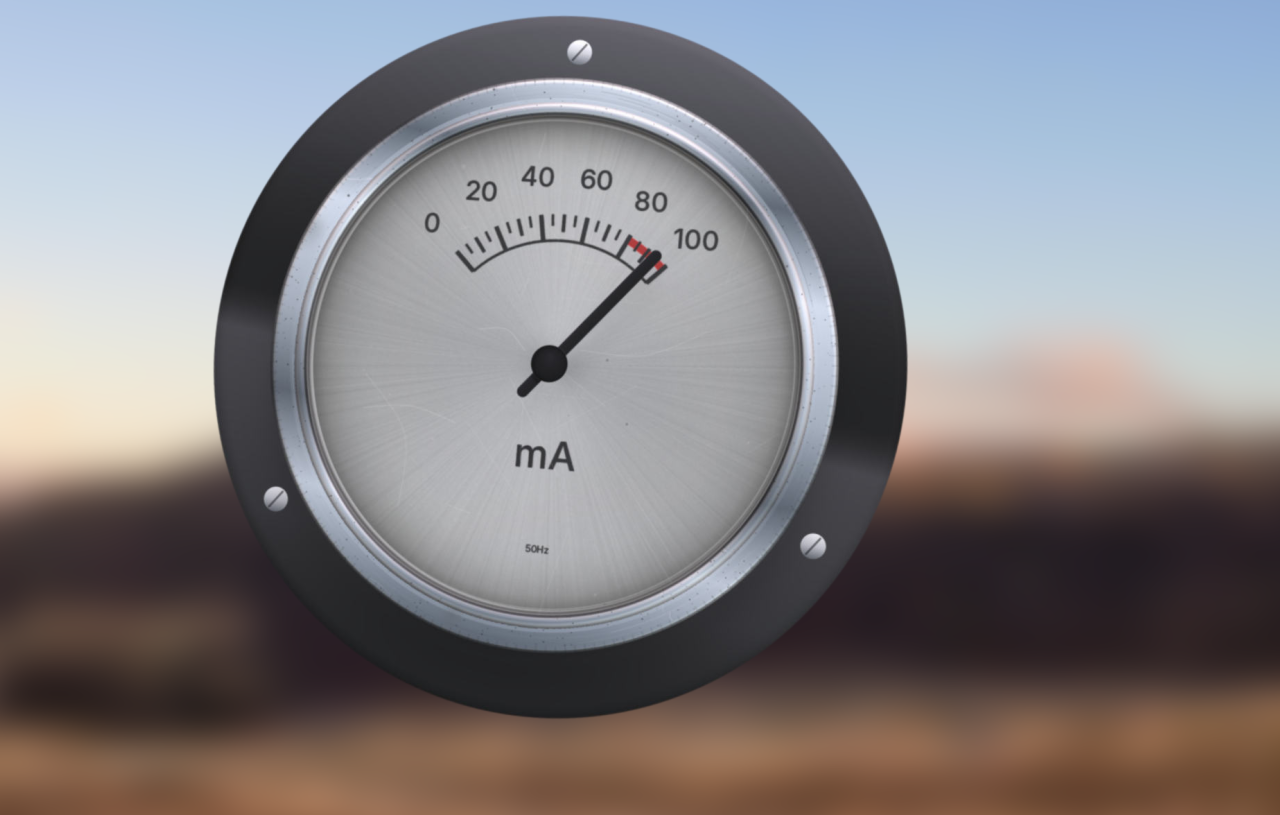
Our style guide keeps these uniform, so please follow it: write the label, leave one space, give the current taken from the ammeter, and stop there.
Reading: 95 mA
